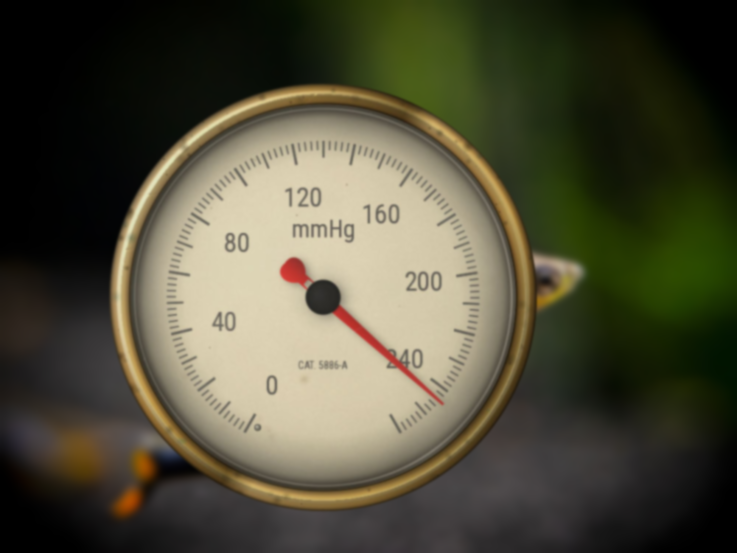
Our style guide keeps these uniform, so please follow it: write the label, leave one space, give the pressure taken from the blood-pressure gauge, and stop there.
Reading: 244 mmHg
